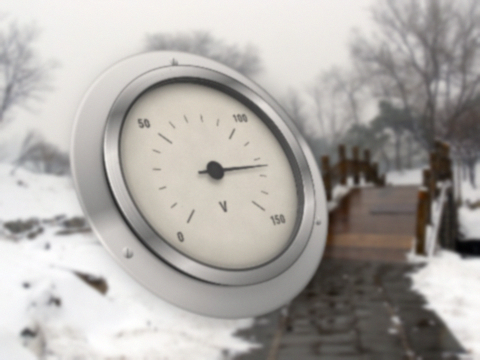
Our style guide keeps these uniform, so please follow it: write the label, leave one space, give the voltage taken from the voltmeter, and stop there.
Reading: 125 V
